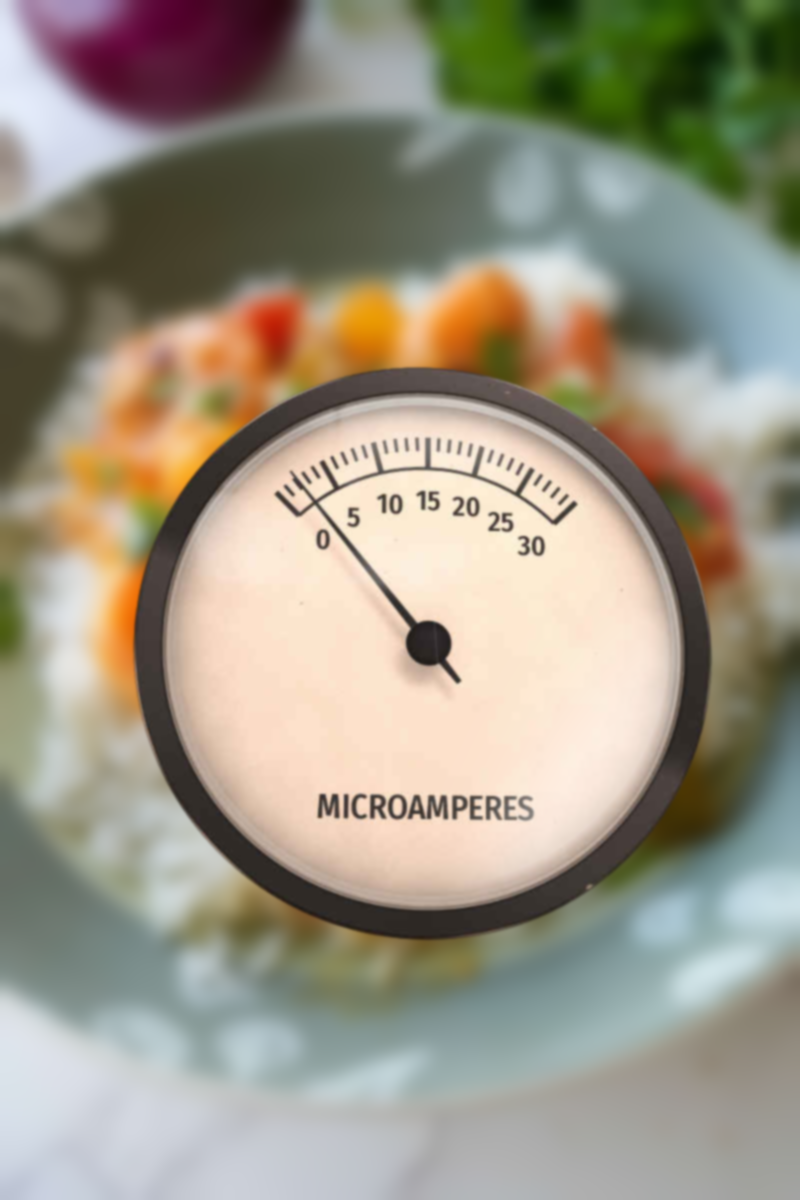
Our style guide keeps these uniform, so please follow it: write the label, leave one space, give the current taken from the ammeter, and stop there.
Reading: 2 µA
